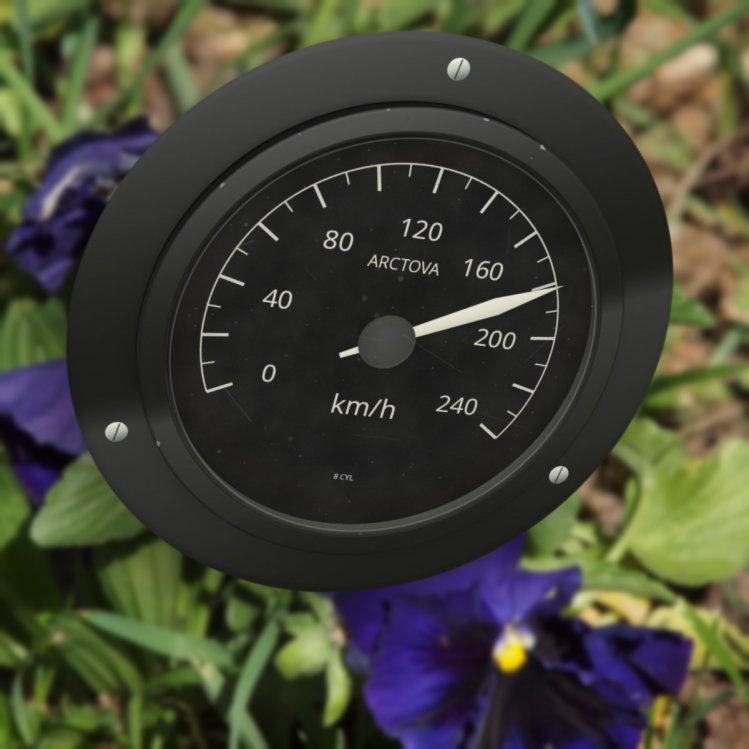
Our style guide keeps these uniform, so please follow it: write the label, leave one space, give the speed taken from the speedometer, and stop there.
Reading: 180 km/h
